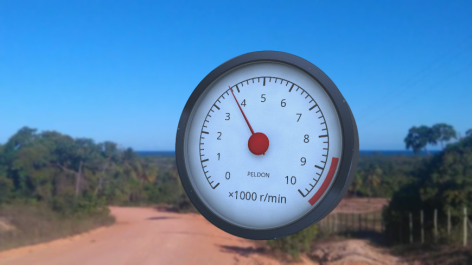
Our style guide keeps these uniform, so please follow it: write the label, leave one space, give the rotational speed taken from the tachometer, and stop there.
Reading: 3800 rpm
